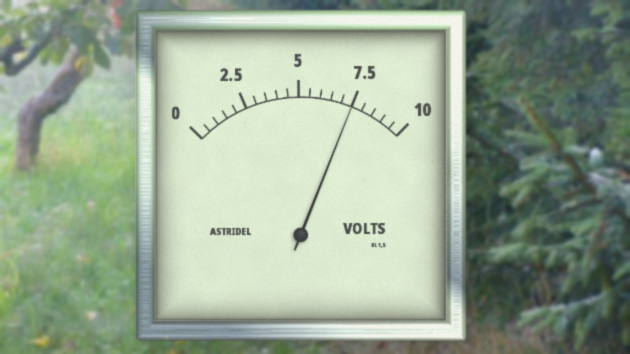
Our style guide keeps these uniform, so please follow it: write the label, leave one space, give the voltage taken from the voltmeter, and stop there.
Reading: 7.5 V
